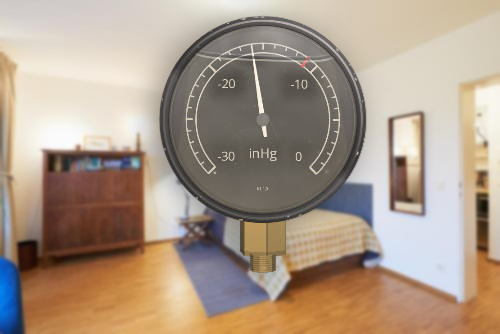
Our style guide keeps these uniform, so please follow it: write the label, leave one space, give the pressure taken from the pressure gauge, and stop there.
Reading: -16 inHg
